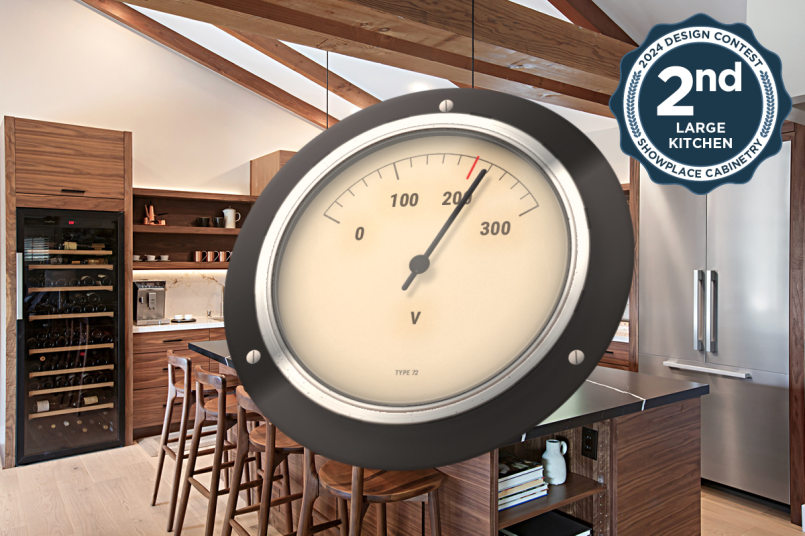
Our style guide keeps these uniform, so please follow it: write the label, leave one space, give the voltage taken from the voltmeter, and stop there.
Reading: 220 V
